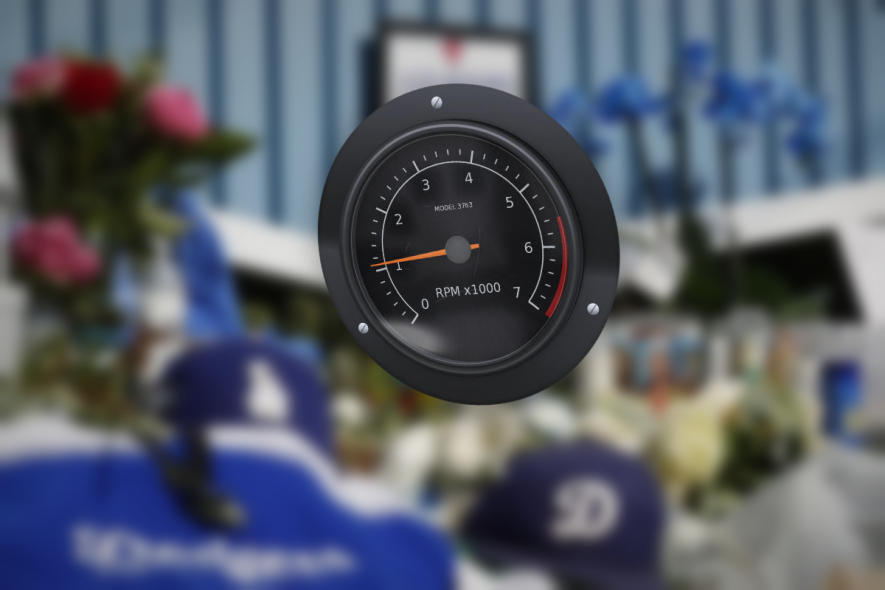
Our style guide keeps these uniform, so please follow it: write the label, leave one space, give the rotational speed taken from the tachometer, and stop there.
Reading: 1100 rpm
